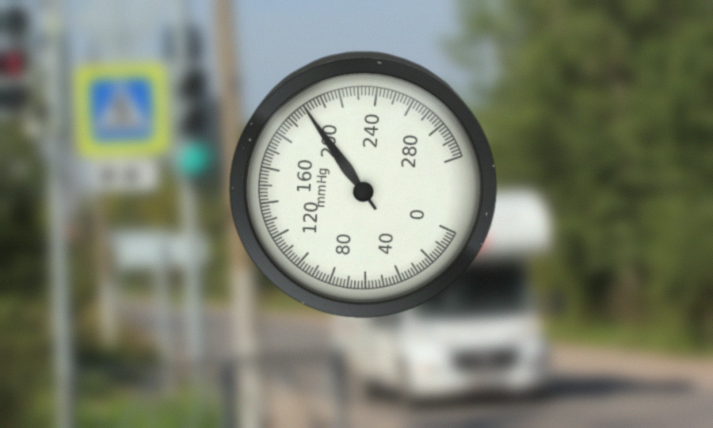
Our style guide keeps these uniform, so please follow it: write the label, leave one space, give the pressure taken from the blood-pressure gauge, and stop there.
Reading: 200 mmHg
